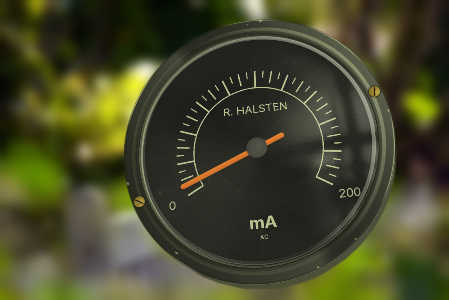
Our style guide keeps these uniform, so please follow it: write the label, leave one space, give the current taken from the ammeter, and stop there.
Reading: 5 mA
